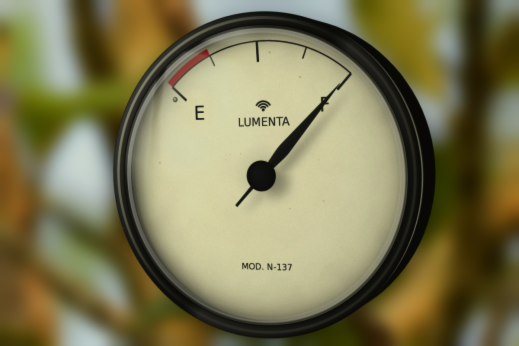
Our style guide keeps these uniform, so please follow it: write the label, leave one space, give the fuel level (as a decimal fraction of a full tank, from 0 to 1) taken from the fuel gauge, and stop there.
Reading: 1
